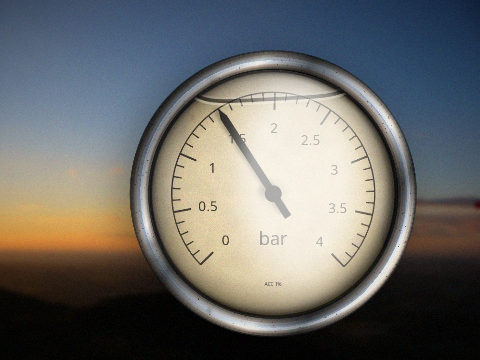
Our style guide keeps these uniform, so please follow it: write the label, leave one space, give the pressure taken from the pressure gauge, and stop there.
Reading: 1.5 bar
